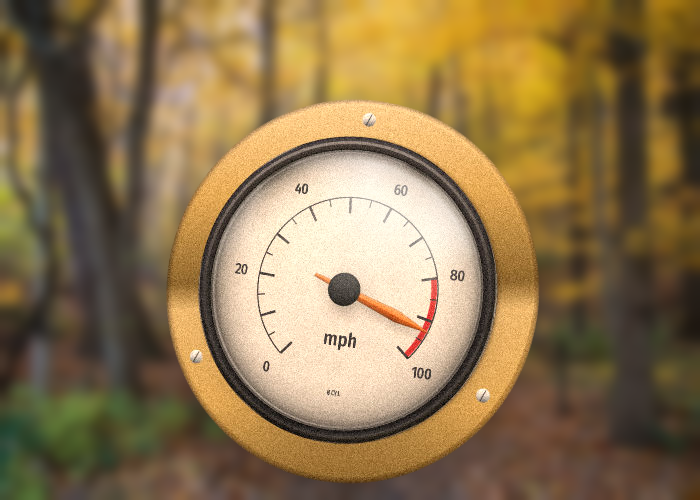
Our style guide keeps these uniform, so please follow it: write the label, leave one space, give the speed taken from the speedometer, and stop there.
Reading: 92.5 mph
